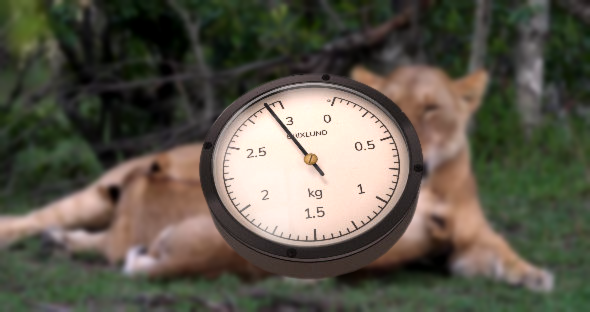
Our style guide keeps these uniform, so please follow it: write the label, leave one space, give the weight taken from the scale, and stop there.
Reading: 2.9 kg
